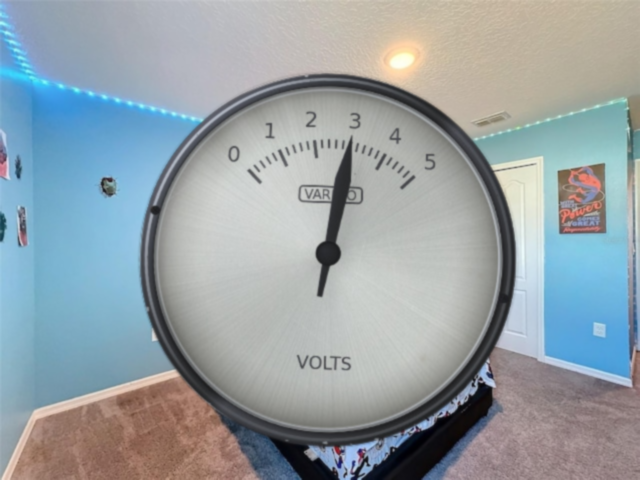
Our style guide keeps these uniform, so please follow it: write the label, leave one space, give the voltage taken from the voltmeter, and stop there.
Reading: 3 V
